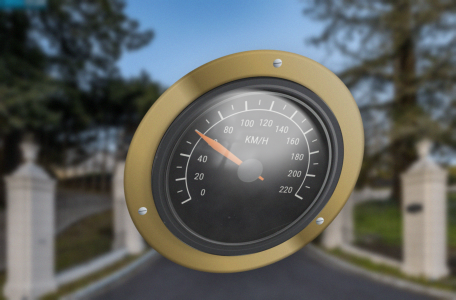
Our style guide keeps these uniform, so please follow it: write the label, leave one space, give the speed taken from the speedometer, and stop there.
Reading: 60 km/h
